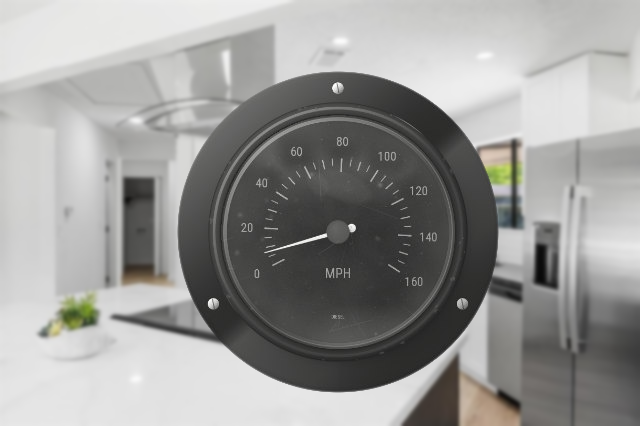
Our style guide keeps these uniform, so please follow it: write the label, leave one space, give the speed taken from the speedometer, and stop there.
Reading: 7.5 mph
